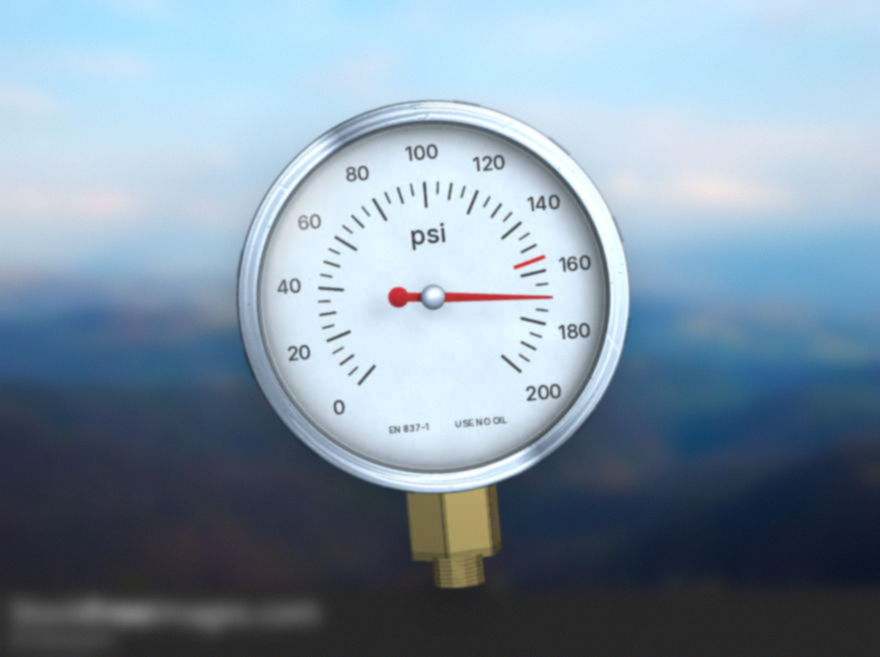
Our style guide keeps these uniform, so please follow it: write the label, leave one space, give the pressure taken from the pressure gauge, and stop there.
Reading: 170 psi
